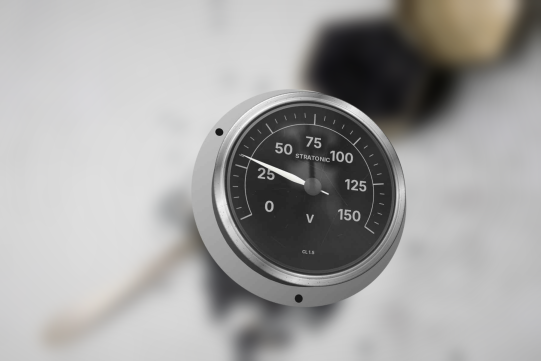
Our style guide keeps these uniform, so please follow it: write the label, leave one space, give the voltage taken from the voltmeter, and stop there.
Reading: 30 V
